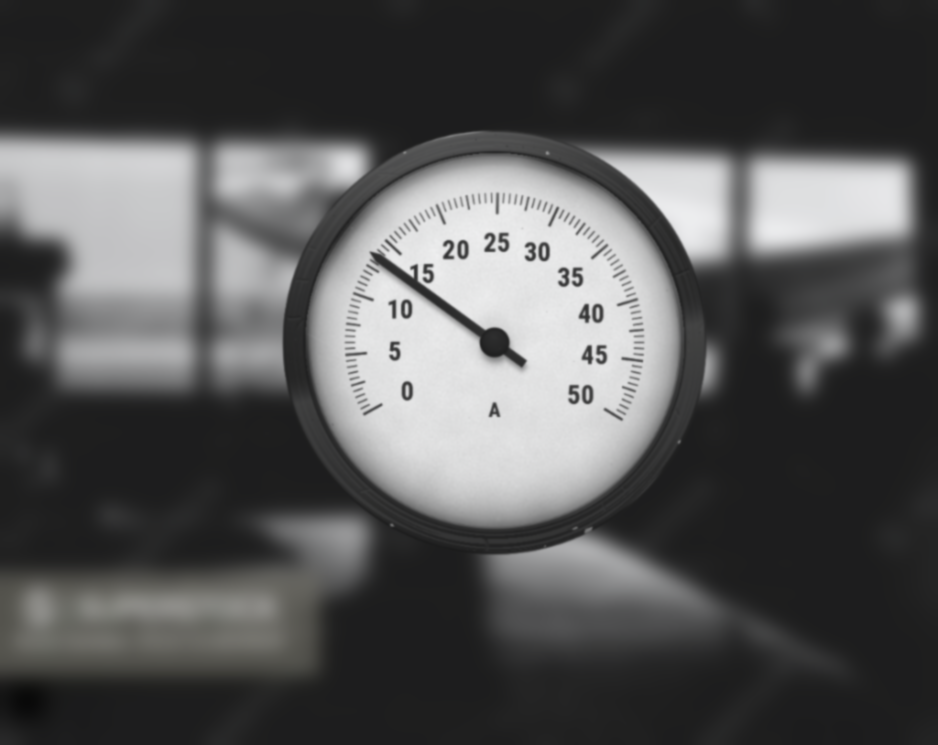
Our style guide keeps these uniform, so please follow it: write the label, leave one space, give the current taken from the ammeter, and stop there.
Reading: 13.5 A
